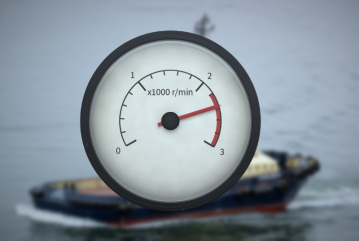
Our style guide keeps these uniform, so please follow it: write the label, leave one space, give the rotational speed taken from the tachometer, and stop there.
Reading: 2400 rpm
